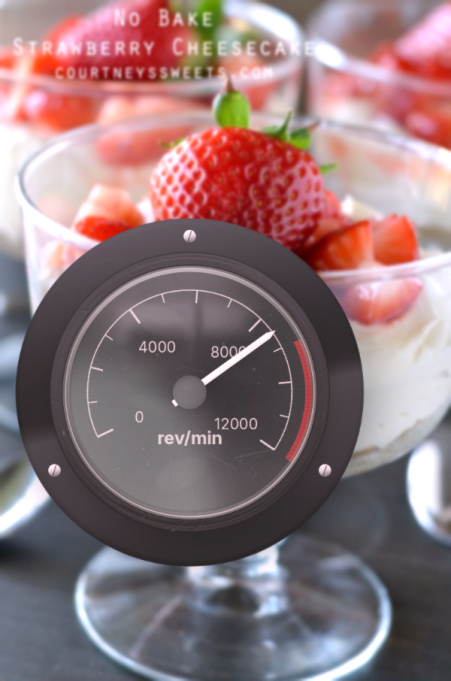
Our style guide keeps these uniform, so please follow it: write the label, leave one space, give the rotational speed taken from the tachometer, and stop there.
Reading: 8500 rpm
